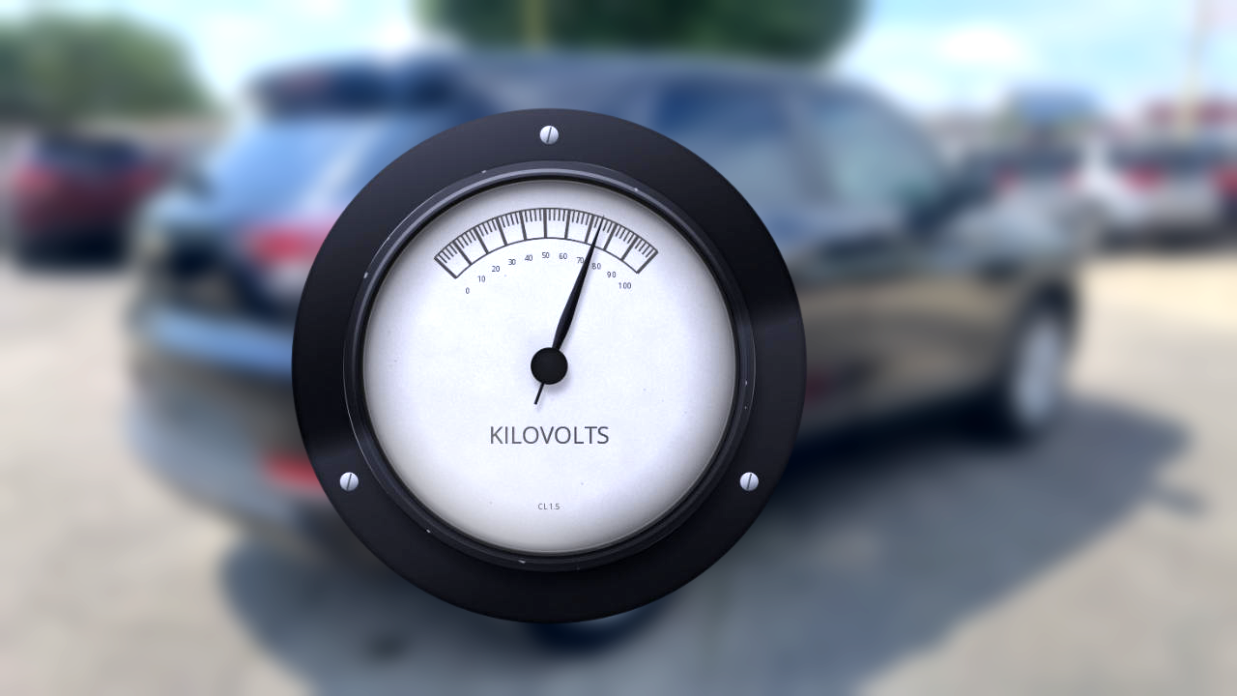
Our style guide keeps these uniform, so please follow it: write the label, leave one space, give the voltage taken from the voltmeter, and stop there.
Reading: 74 kV
